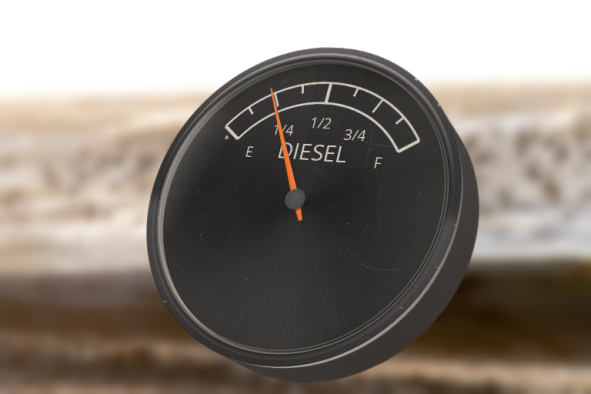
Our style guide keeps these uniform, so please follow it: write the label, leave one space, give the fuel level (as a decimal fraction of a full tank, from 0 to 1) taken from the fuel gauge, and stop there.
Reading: 0.25
